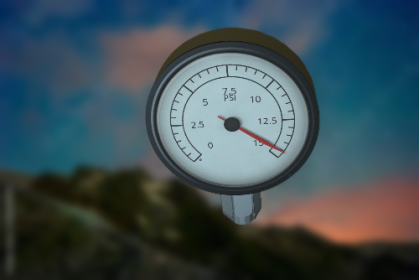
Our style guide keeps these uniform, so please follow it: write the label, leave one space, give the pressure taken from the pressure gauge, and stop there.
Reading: 14.5 psi
